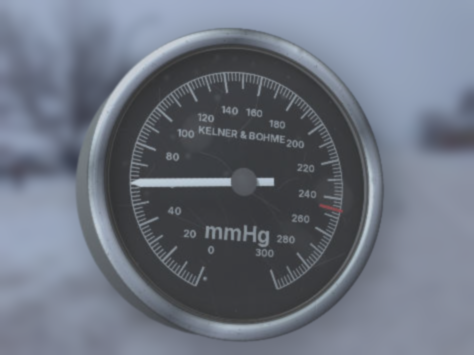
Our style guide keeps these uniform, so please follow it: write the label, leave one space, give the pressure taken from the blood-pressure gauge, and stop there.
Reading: 60 mmHg
